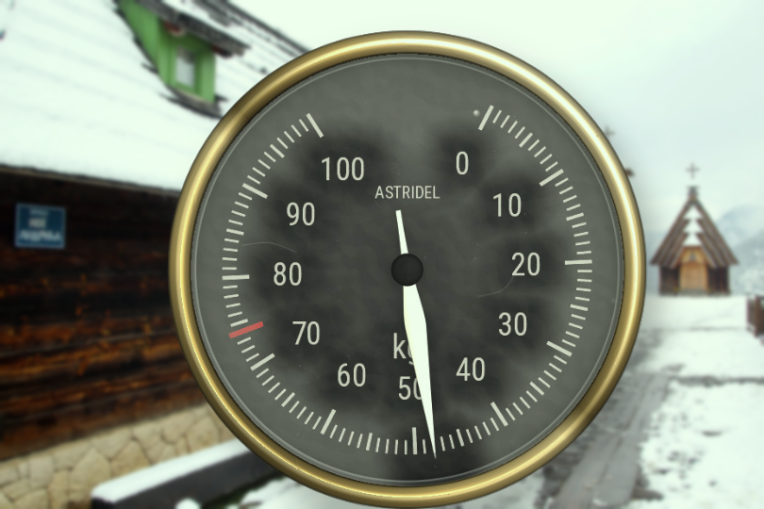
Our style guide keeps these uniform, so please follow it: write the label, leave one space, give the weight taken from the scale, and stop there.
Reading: 48 kg
